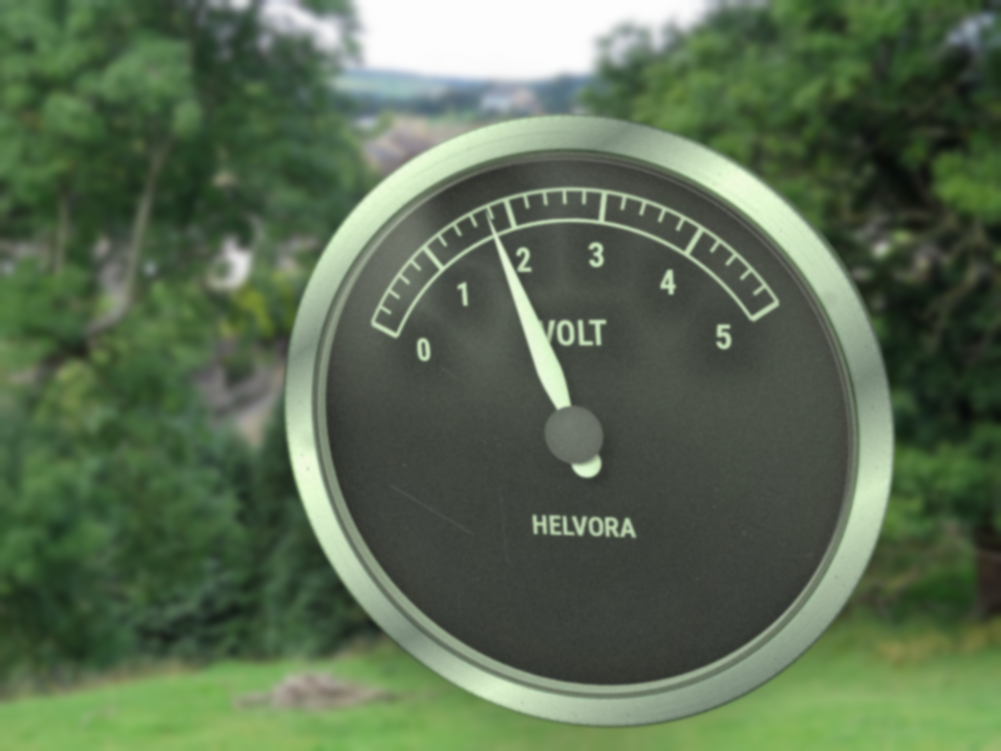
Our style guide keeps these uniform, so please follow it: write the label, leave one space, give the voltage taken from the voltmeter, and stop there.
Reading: 1.8 V
